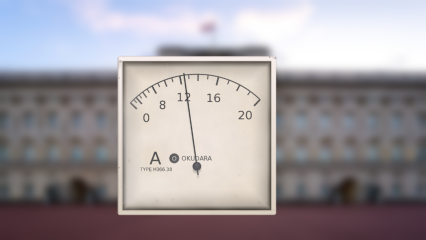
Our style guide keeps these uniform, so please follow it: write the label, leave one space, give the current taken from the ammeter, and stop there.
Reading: 12.5 A
